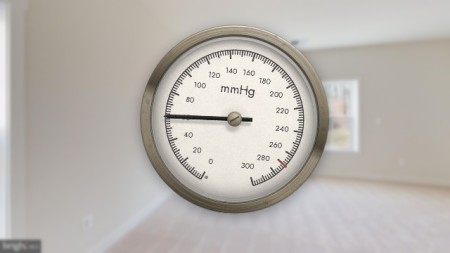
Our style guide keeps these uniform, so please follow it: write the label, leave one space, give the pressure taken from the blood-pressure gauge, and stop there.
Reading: 60 mmHg
